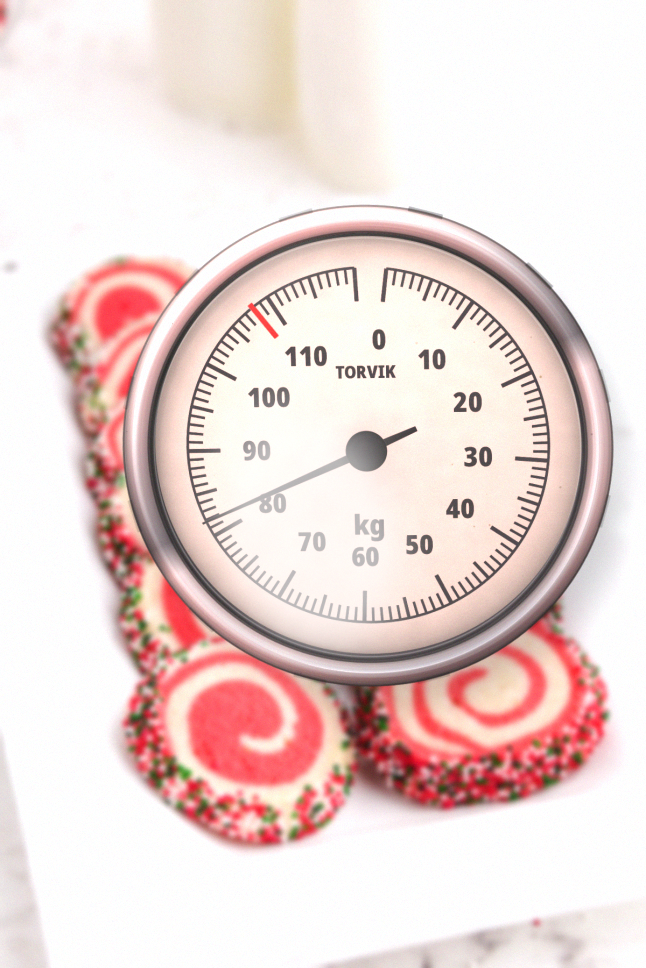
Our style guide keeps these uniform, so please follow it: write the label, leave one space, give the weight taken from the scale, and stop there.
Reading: 82 kg
